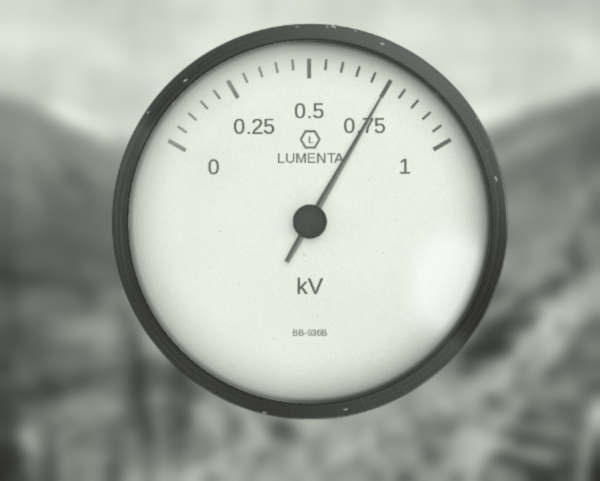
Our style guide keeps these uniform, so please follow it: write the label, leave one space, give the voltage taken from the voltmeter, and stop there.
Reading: 0.75 kV
